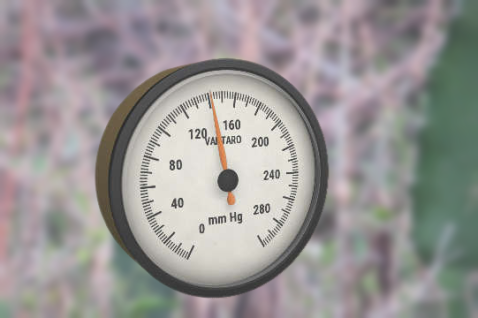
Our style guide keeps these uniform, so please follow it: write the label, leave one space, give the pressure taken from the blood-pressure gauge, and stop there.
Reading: 140 mmHg
